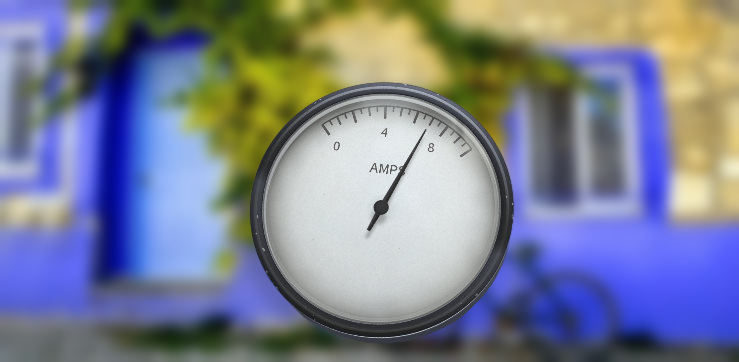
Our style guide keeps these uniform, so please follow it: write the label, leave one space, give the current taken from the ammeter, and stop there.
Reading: 7 A
